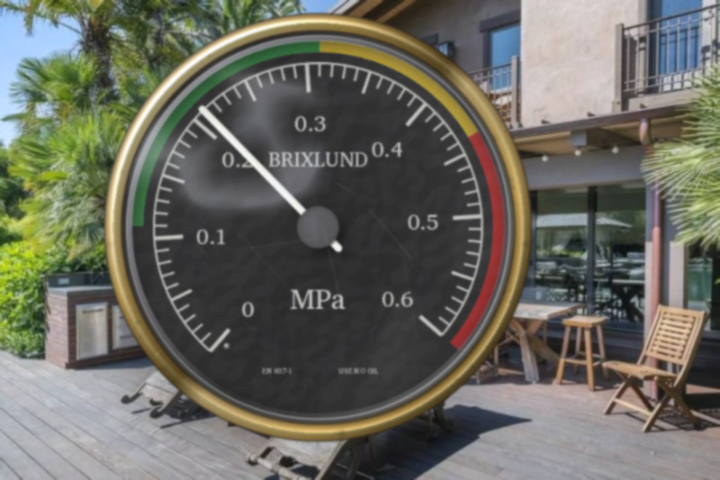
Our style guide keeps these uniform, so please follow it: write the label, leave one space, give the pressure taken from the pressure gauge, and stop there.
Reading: 0.21 MPa
